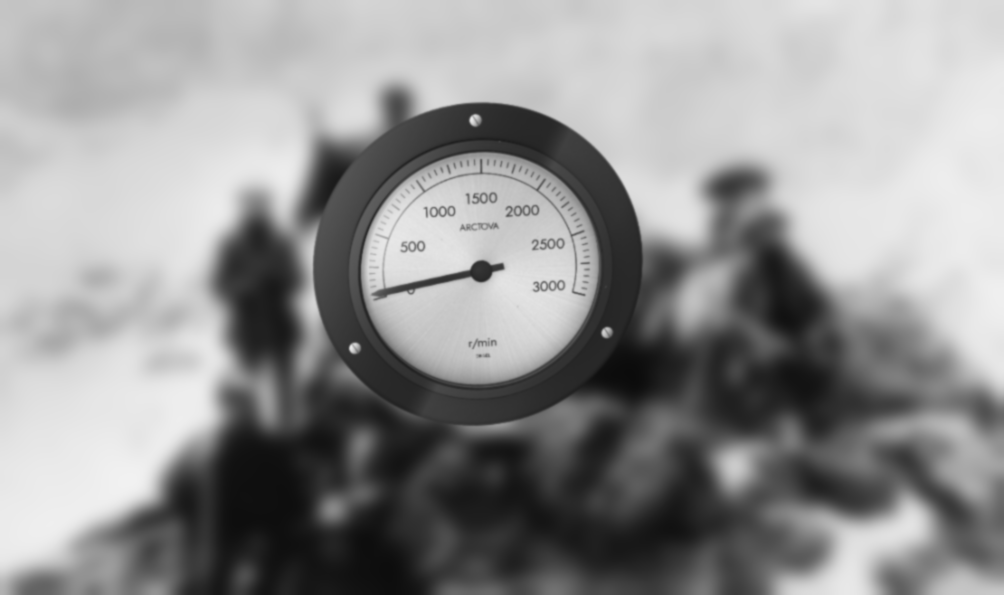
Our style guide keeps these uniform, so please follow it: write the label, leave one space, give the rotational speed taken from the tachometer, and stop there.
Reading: 50 rpm
